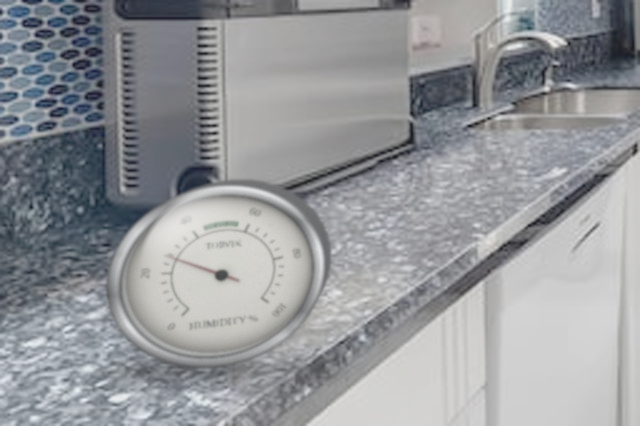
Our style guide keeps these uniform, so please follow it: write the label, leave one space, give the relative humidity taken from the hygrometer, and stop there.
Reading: 28 %
